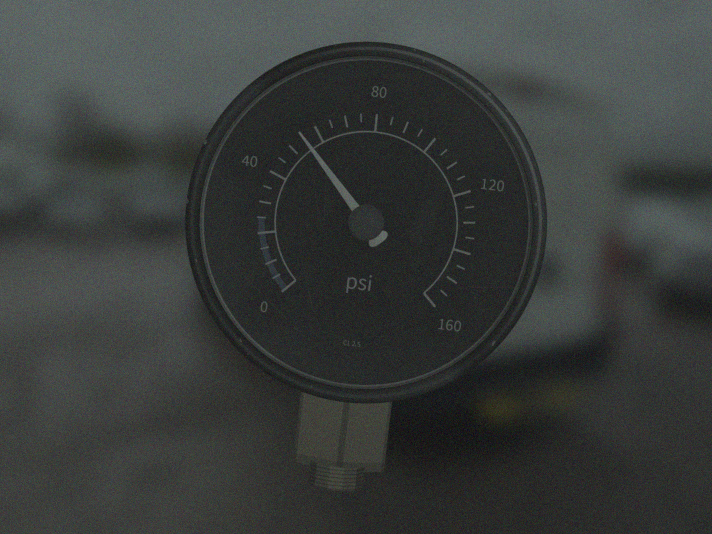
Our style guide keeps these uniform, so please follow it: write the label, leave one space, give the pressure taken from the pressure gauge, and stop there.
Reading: 55 psi
